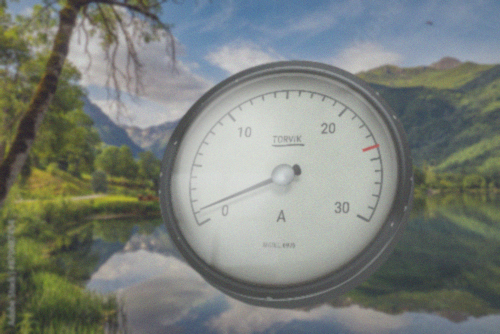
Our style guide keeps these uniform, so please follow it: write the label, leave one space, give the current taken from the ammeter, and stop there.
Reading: 1 A
